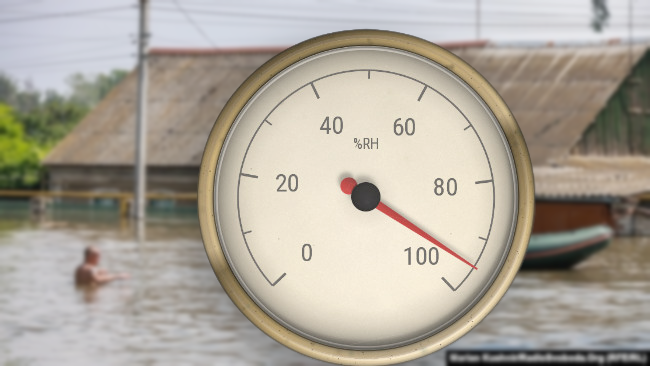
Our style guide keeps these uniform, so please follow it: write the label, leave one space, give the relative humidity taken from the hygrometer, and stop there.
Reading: 95 %
